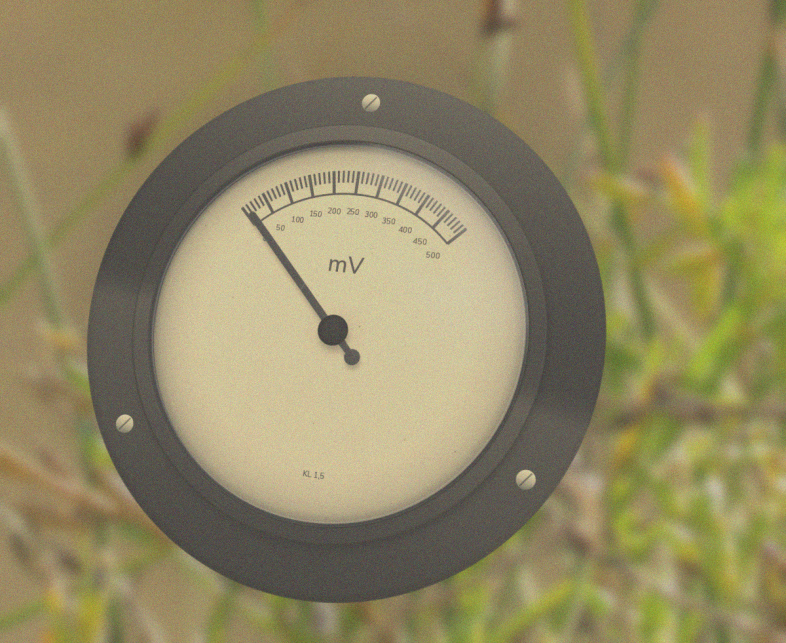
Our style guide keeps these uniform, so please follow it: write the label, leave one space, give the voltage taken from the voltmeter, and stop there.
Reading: 10 mV
